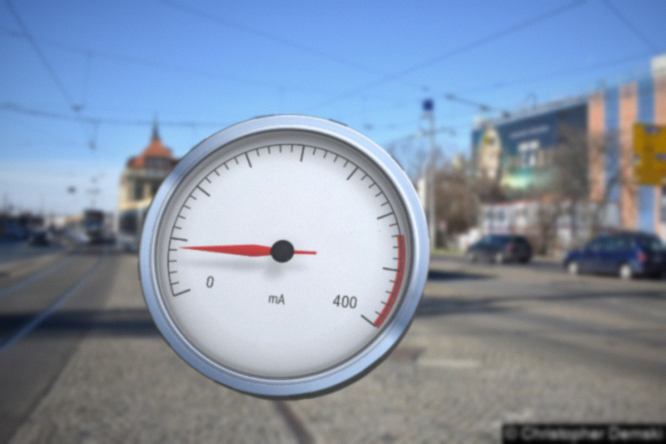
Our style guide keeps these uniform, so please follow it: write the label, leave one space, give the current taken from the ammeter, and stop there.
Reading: 40 mA
